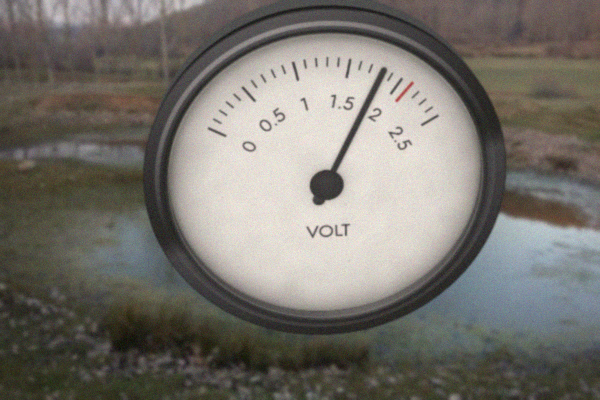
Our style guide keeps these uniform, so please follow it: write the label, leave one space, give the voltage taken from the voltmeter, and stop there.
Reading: 1.8 V
